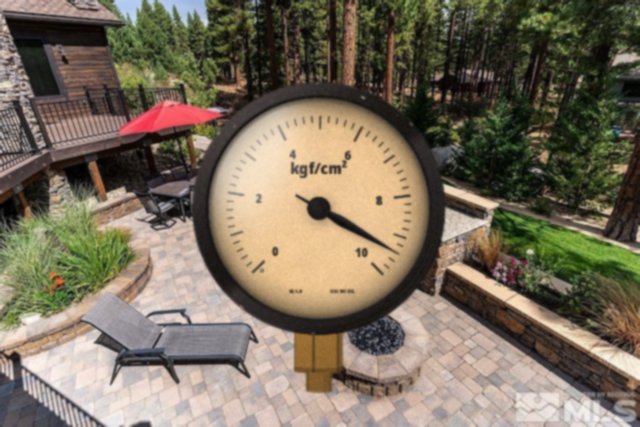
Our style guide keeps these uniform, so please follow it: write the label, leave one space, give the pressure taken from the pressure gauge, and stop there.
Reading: 9.4 kg/cm²
